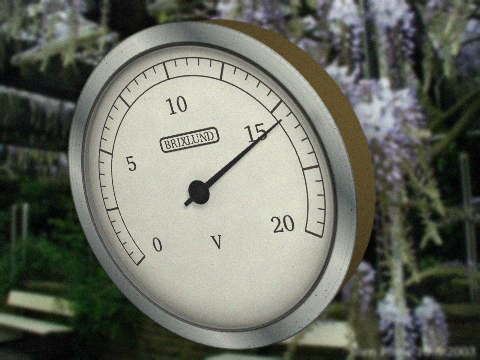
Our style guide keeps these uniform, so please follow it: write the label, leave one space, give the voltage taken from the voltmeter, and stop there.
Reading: 15.5 V
